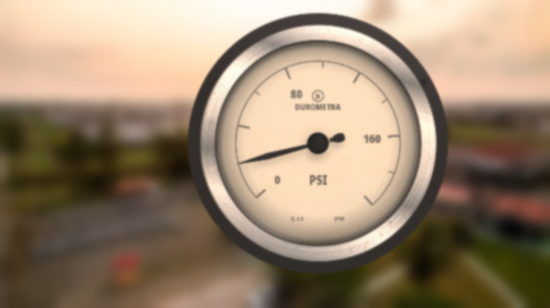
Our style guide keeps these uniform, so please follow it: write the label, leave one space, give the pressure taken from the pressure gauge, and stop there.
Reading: 20 psi
